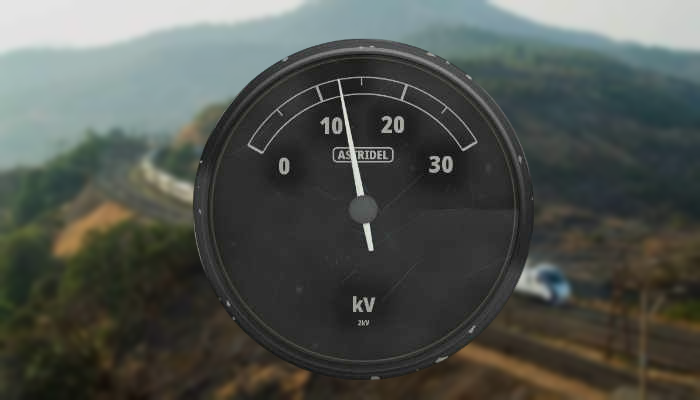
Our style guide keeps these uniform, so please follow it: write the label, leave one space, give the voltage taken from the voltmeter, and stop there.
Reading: 12.5 kV
